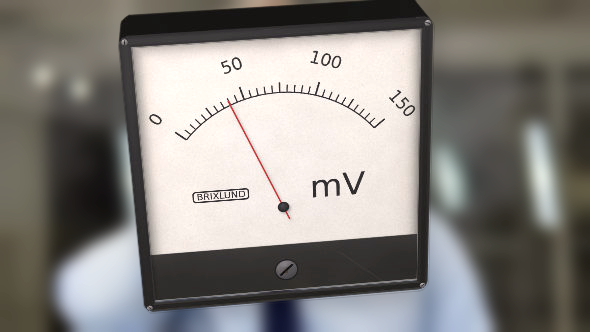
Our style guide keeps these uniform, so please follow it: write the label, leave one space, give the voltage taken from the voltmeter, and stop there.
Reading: 40 mV
